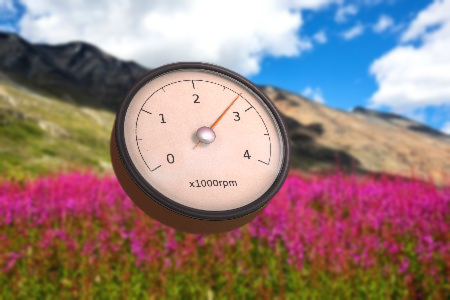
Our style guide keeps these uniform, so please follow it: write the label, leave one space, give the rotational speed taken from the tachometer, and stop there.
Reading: 2750 rpm
